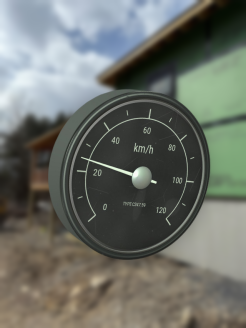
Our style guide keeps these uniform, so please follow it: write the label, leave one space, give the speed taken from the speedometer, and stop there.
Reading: 25 km/h
